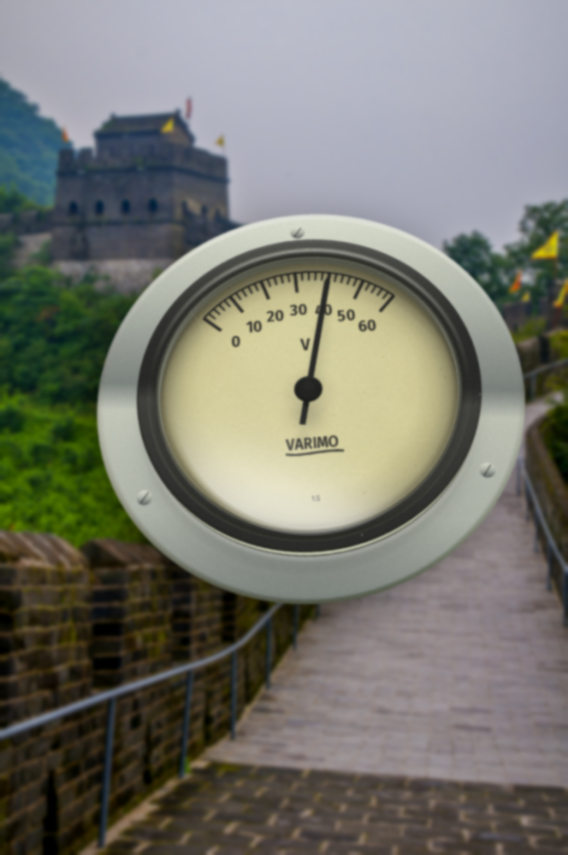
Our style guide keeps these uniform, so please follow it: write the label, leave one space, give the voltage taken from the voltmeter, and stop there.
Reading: 40 V
